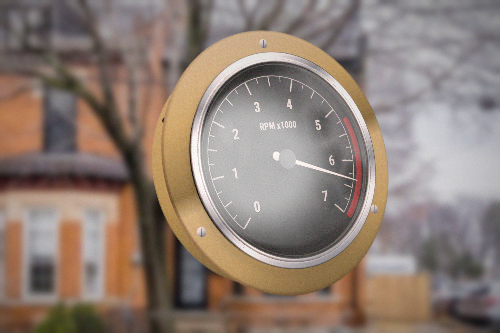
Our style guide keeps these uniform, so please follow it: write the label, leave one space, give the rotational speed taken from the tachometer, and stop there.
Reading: 6375 rpm
